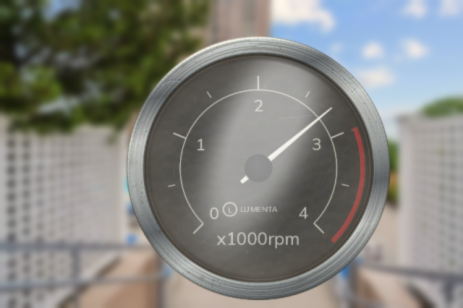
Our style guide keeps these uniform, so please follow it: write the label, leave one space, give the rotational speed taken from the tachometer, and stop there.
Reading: 2750 rpm
